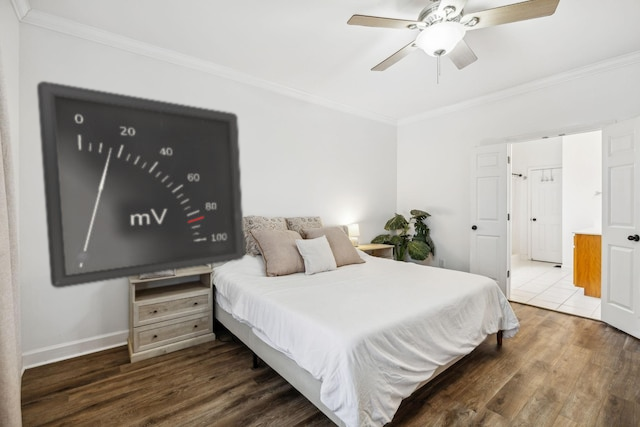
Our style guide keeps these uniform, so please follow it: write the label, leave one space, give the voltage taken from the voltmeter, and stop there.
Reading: 15 mV
